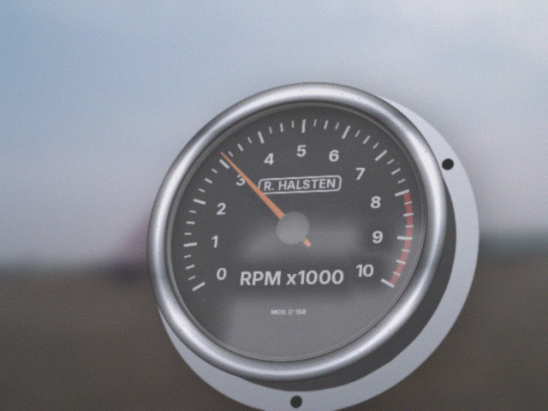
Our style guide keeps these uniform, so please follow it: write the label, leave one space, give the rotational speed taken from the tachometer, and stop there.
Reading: 3125 rpm
